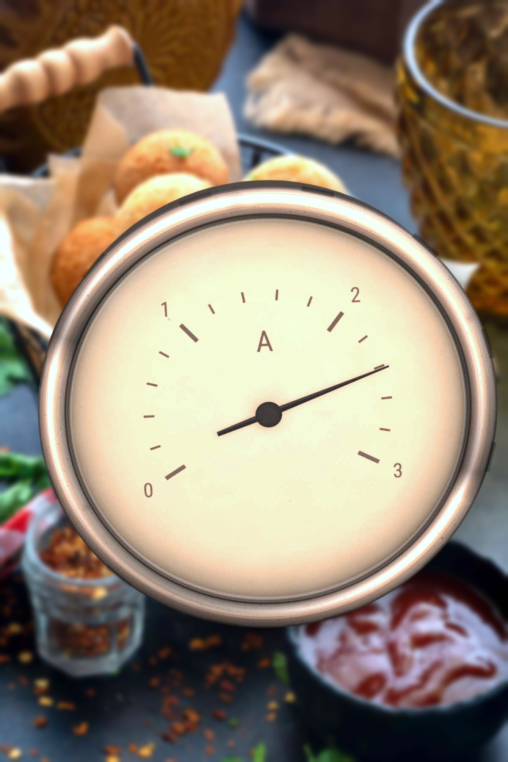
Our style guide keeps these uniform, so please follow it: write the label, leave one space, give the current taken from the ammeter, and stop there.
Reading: 2.4 A
